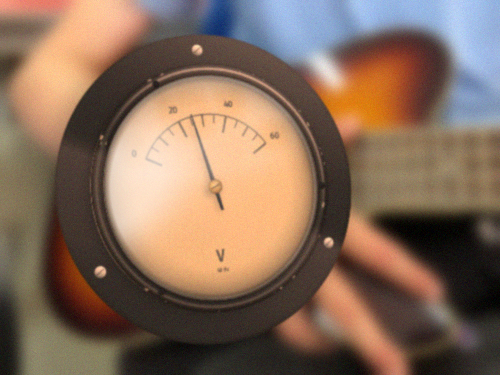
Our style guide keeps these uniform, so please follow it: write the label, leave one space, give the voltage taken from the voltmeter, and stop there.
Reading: 25 V
